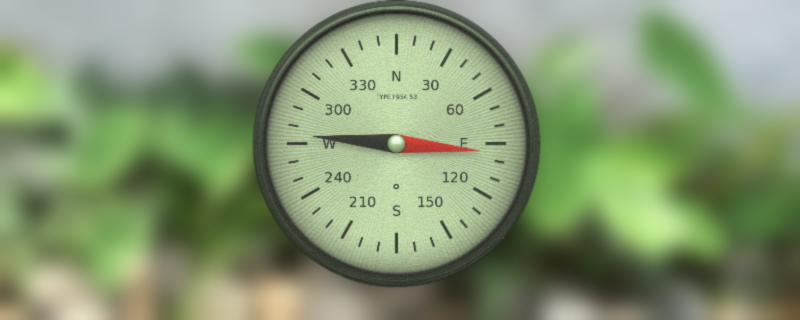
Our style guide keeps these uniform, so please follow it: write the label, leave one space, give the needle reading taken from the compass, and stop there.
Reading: 95 °
